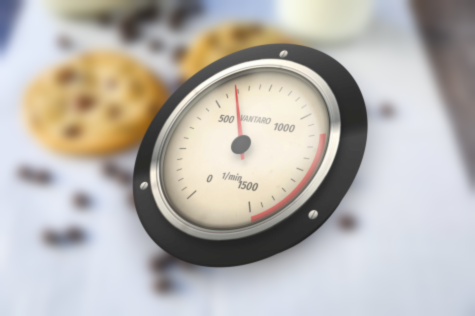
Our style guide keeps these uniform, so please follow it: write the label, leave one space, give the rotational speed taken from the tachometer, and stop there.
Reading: 600 rpm
